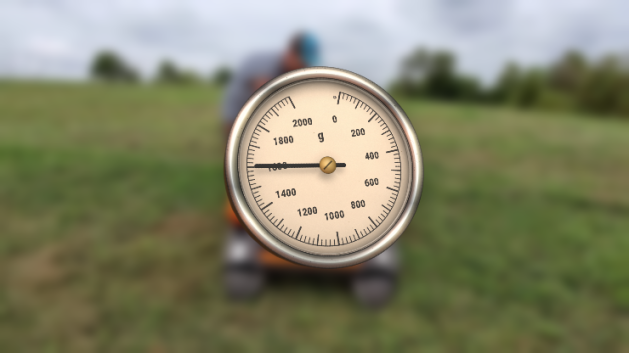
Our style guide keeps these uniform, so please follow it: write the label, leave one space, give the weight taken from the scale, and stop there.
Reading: 1600 g
